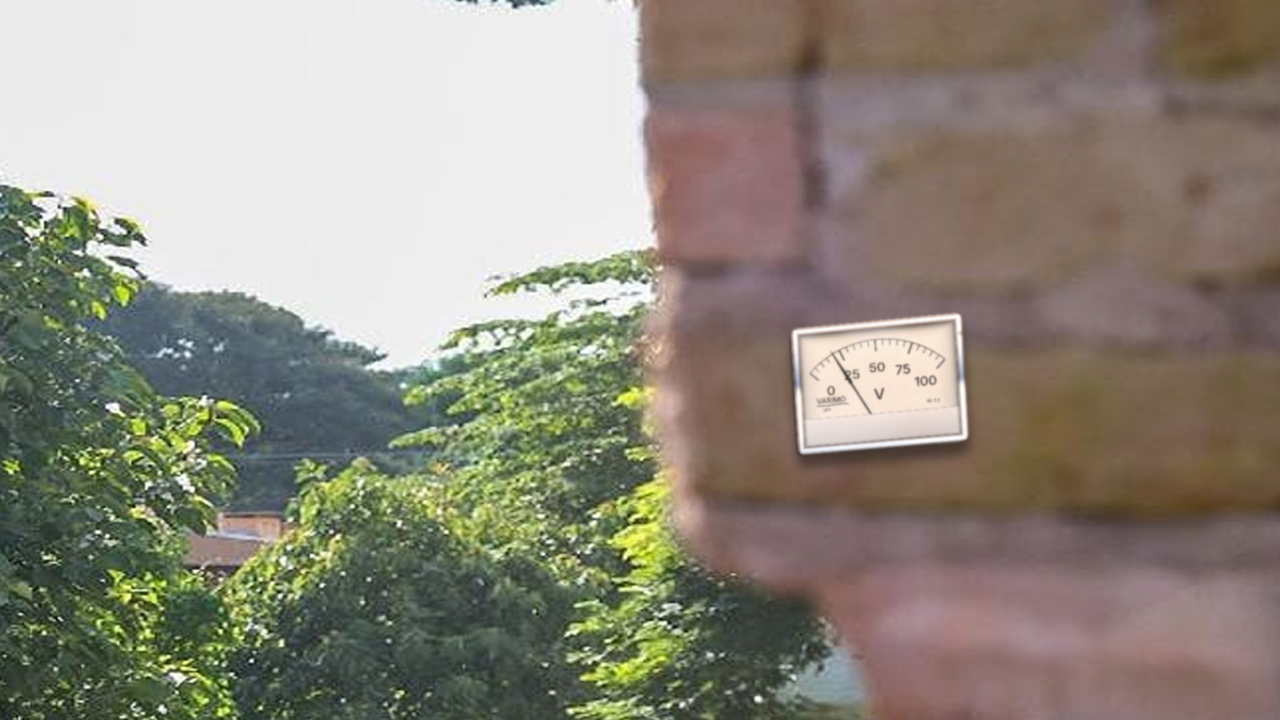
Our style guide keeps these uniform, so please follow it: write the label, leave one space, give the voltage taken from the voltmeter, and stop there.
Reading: 20 V
